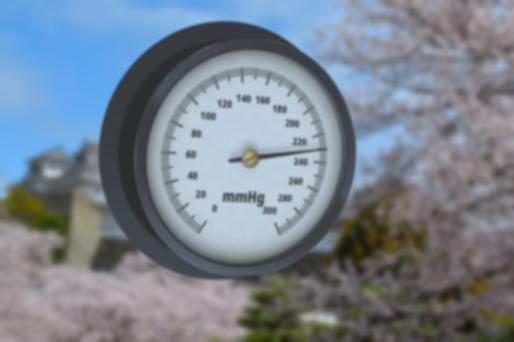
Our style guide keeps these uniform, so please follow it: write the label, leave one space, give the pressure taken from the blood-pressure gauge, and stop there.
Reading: 230 mmHg
